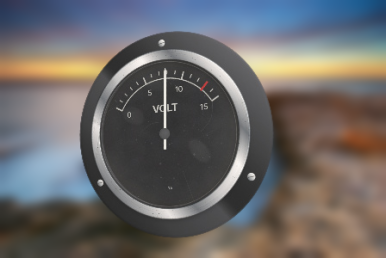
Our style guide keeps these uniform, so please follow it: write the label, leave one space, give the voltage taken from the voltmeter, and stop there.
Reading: 8 V
